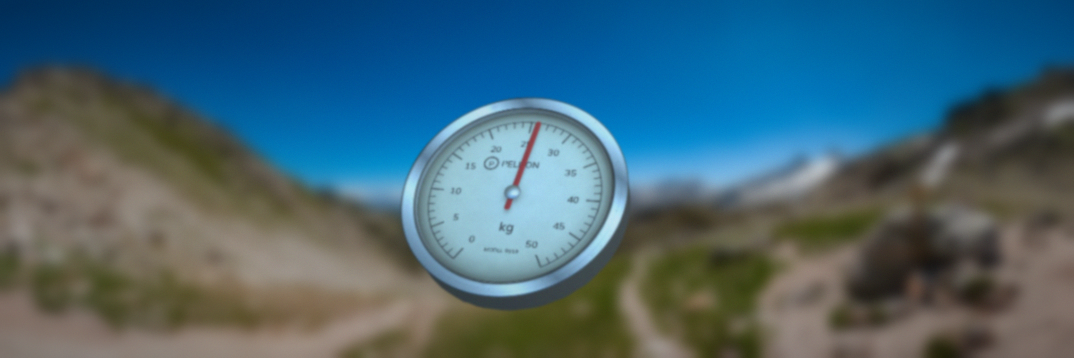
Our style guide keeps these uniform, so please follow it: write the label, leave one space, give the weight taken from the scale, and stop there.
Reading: 26 kg
